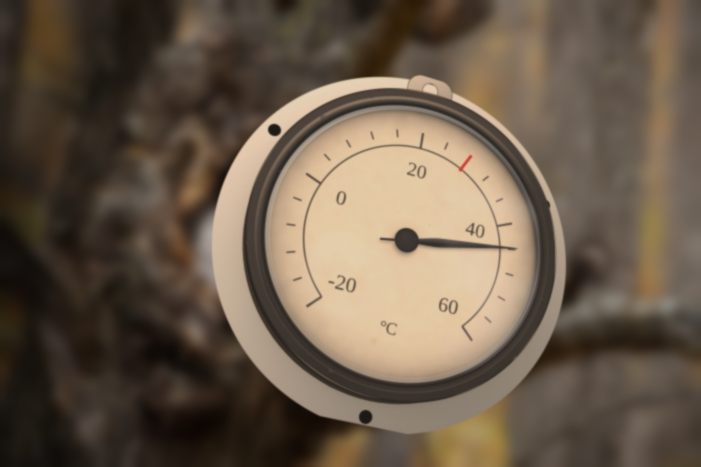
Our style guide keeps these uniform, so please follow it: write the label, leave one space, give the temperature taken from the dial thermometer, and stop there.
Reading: 44 °C
